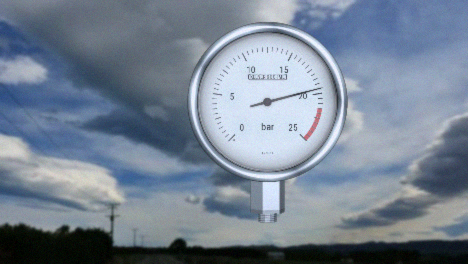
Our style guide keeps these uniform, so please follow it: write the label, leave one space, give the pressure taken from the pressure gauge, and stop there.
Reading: 19.5 bar
